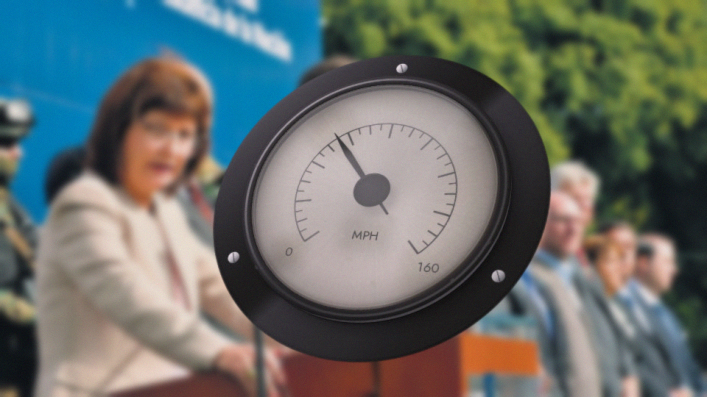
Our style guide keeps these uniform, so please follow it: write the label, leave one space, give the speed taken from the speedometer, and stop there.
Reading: 55 mph
